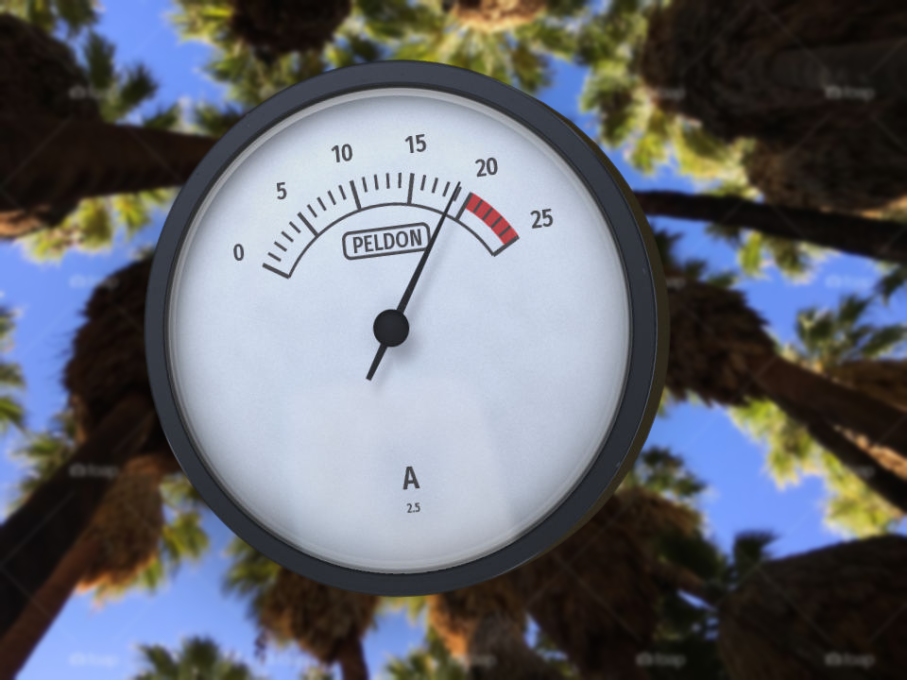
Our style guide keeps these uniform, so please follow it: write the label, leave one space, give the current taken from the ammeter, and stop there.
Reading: 19 A
